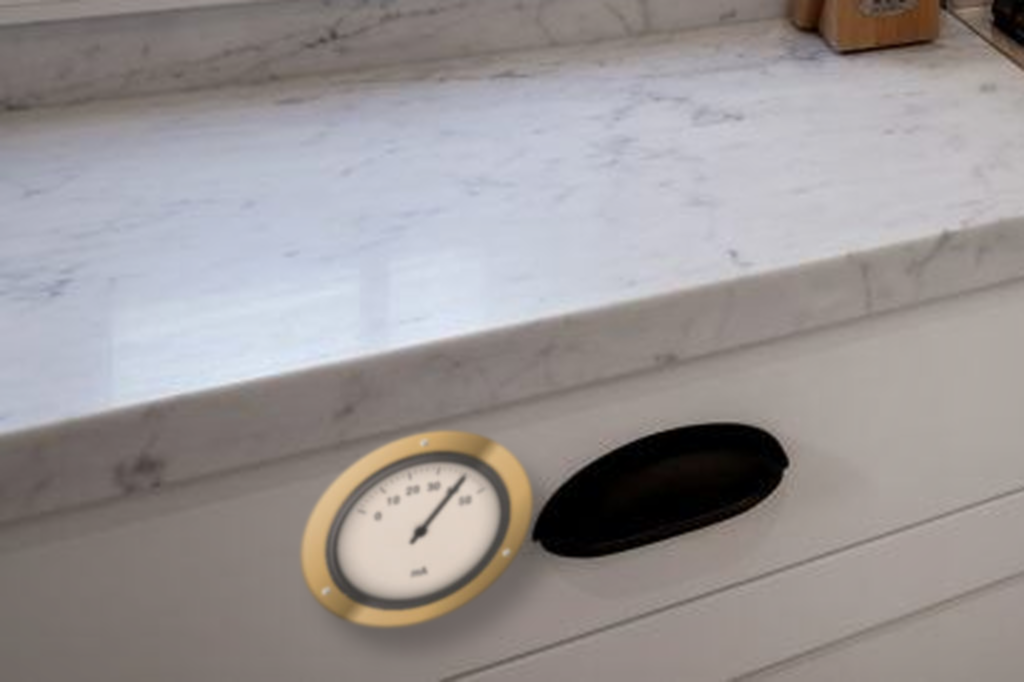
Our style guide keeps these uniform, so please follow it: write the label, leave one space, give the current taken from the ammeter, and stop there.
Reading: 40 mA
